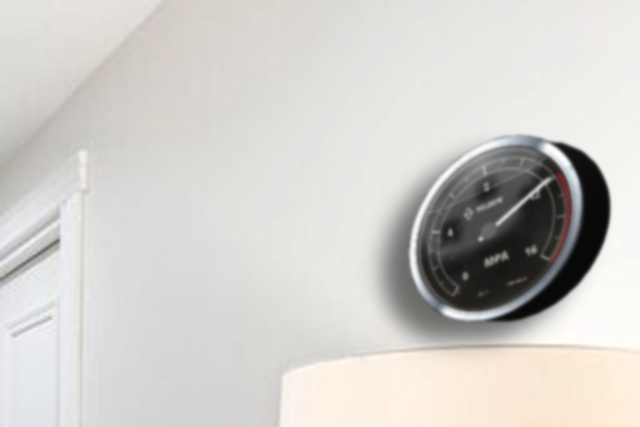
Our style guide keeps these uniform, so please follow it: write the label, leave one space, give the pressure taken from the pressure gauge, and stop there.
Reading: 12 MPa
